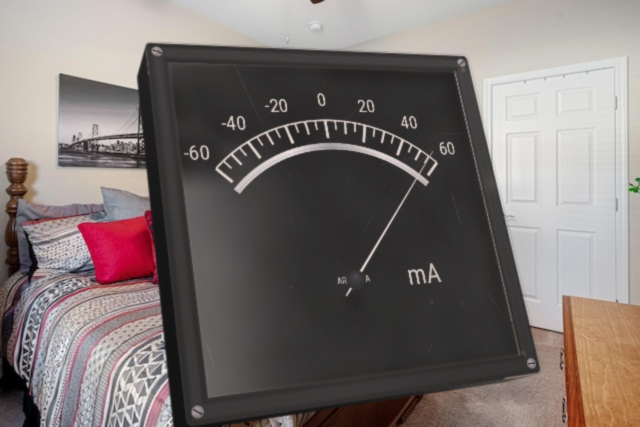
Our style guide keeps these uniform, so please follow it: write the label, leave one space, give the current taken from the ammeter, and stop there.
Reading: 55 mA
